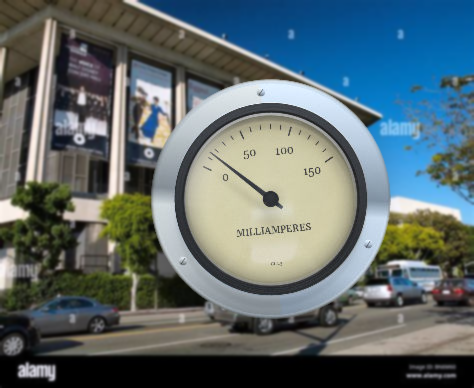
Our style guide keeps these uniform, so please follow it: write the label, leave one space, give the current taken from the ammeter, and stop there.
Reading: 15 mA
